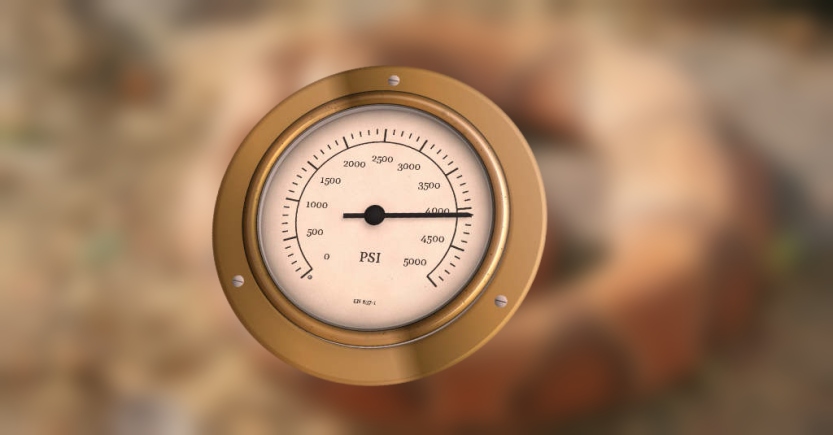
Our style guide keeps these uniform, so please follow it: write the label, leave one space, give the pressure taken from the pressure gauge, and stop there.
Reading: 4100 psi
